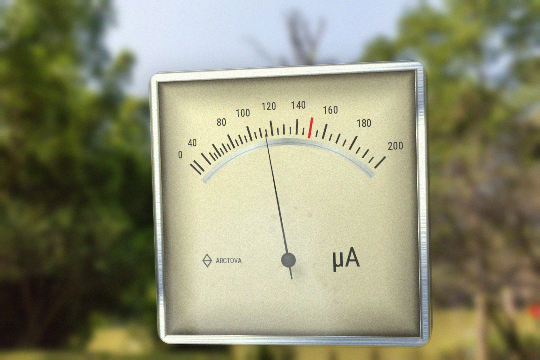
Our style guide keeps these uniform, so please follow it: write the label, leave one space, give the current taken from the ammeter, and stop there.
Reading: 115 µA
